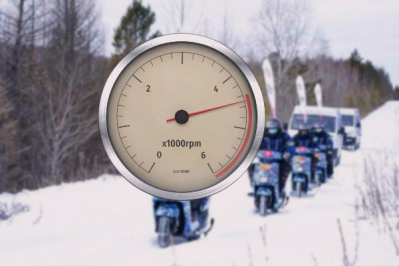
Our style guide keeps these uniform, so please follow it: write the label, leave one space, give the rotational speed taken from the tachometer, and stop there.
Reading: 4500 rpm
